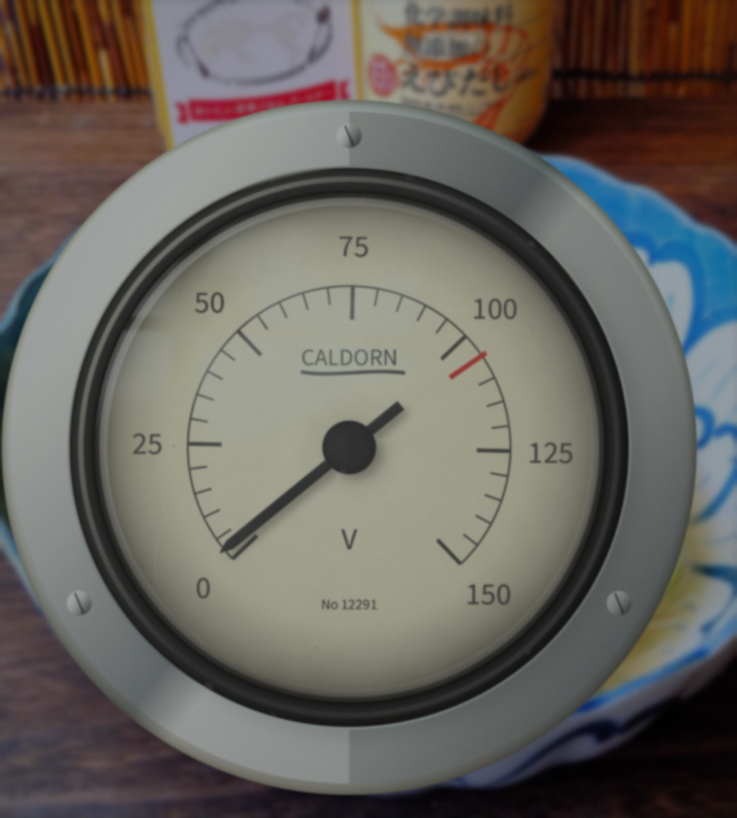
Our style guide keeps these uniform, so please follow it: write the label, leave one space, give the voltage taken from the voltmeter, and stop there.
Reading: 2.5 V
